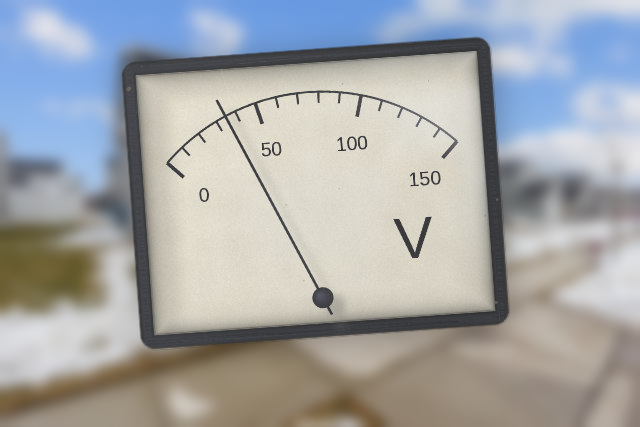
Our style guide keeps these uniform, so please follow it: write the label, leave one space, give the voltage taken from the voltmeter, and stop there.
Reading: 35 V
